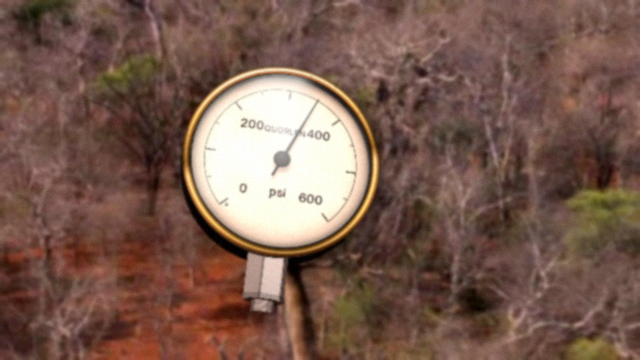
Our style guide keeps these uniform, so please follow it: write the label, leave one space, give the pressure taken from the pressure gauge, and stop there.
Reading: 350 psi
